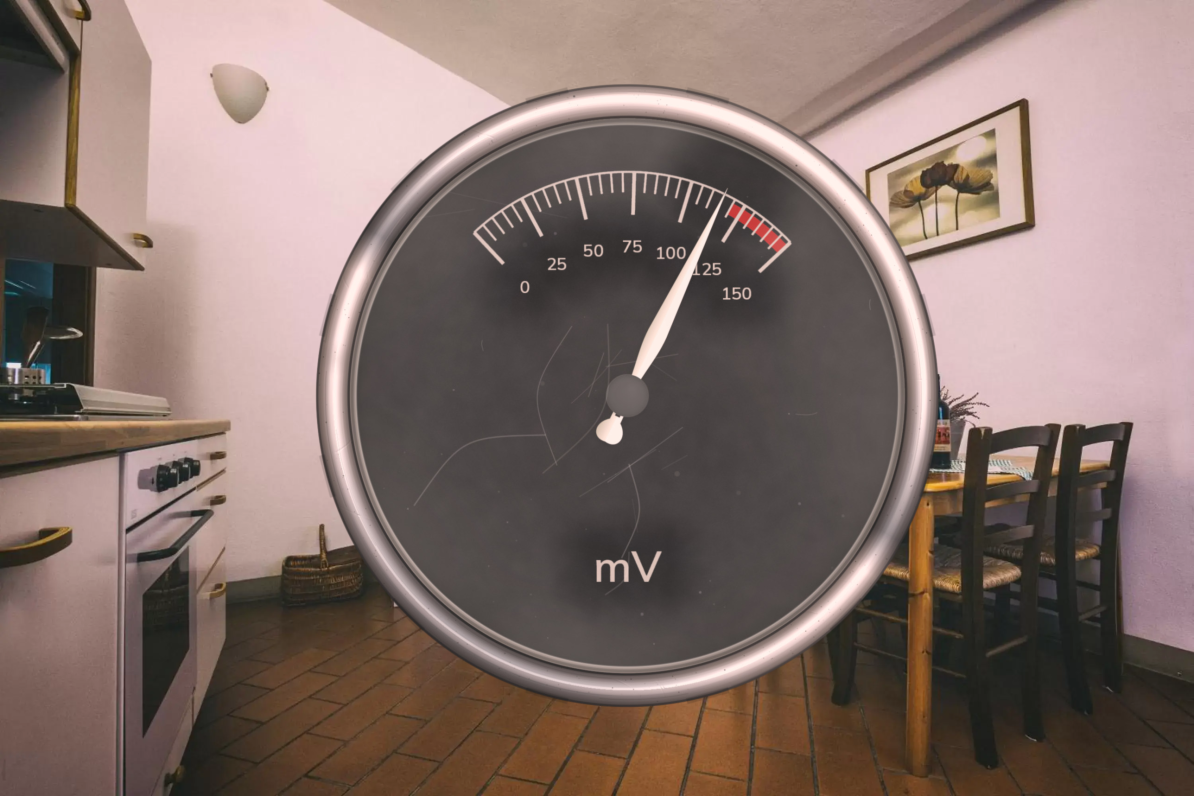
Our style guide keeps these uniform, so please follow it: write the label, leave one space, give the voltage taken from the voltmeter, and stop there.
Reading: 115 mV
